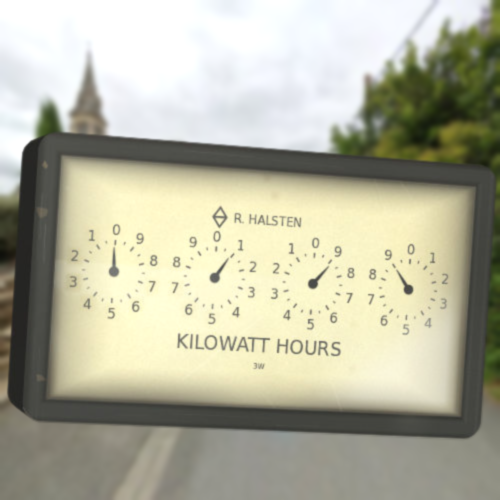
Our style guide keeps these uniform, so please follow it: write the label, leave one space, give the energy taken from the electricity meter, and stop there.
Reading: 89 kWh
